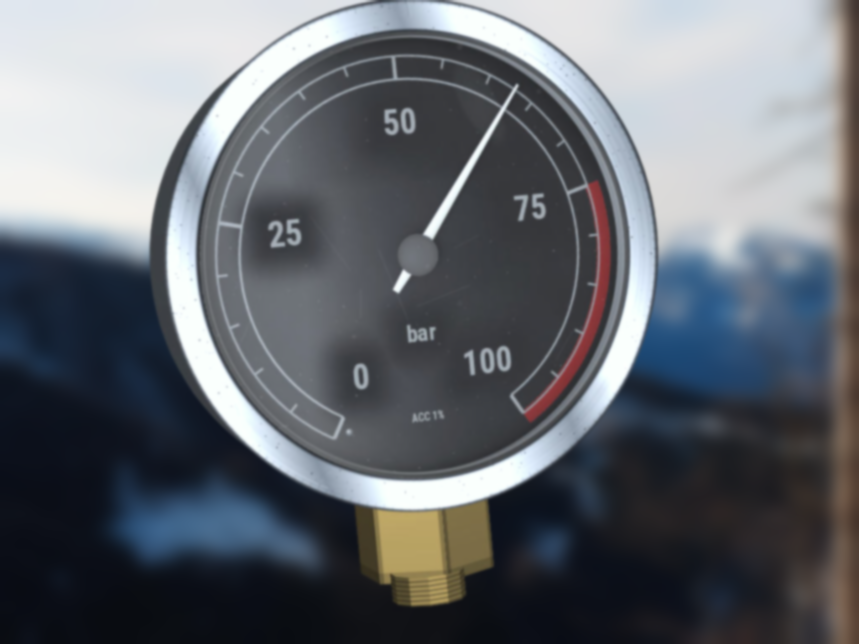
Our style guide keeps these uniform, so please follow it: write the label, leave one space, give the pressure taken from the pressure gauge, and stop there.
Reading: 62.5 bar
